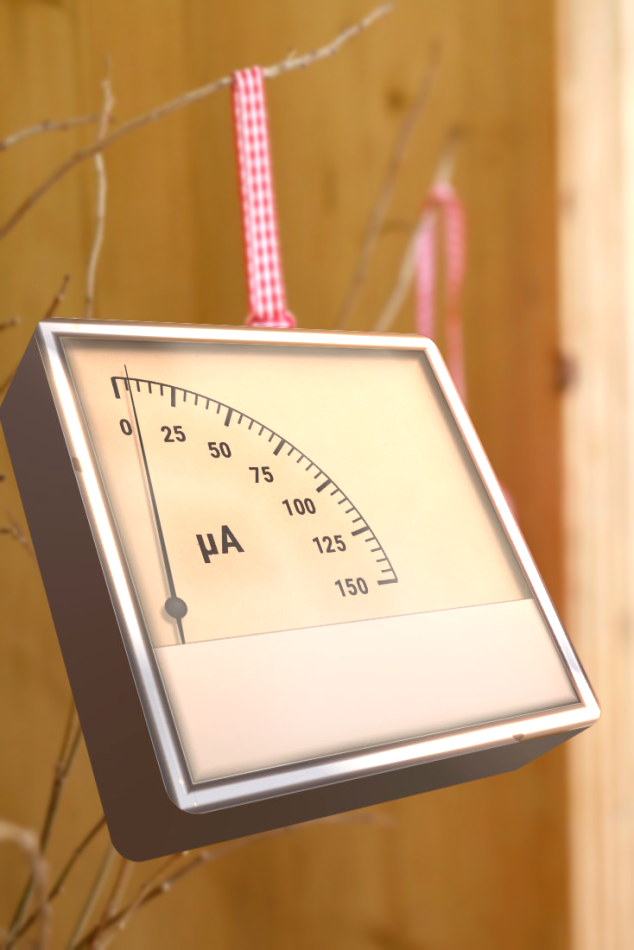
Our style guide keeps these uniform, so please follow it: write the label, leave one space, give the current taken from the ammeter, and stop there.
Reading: 5 µA
